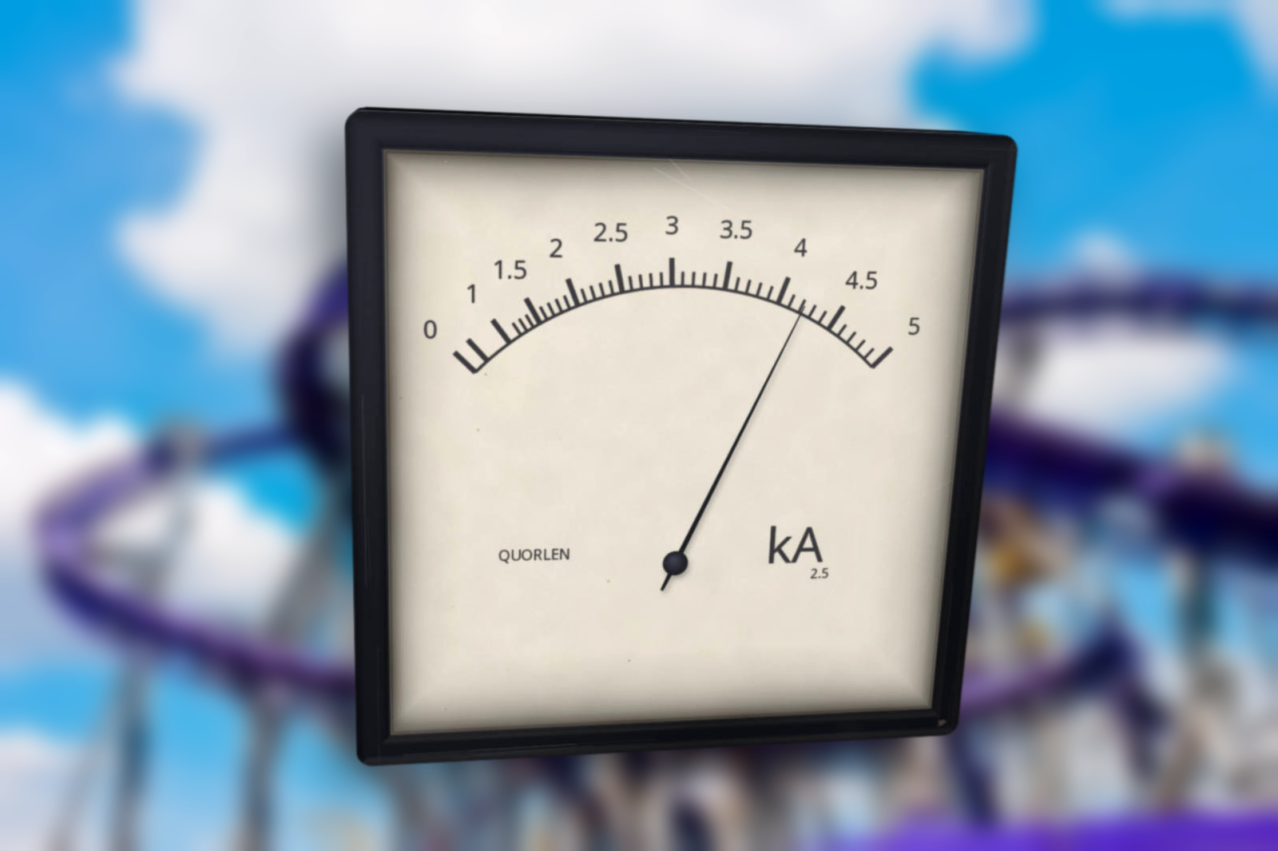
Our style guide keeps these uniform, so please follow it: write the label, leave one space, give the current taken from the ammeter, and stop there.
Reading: 4.2 kA
